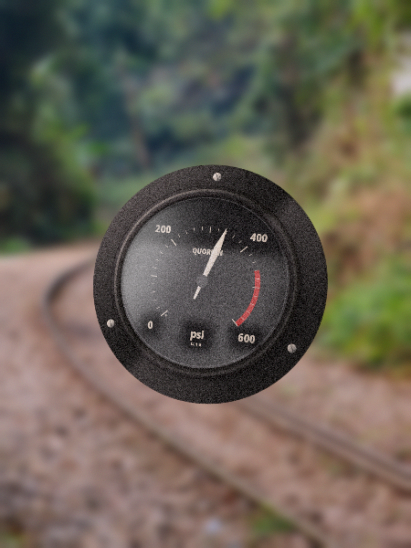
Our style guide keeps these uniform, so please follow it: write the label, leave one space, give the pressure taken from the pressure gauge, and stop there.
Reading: 340 psi
